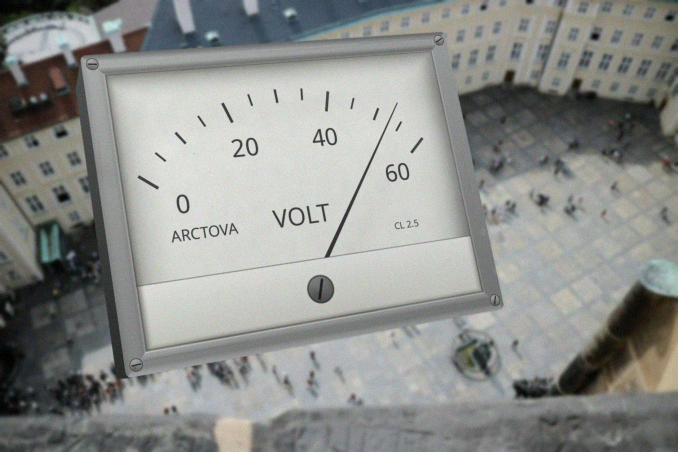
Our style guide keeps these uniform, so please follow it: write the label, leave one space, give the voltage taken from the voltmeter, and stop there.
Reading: 52.5 V
